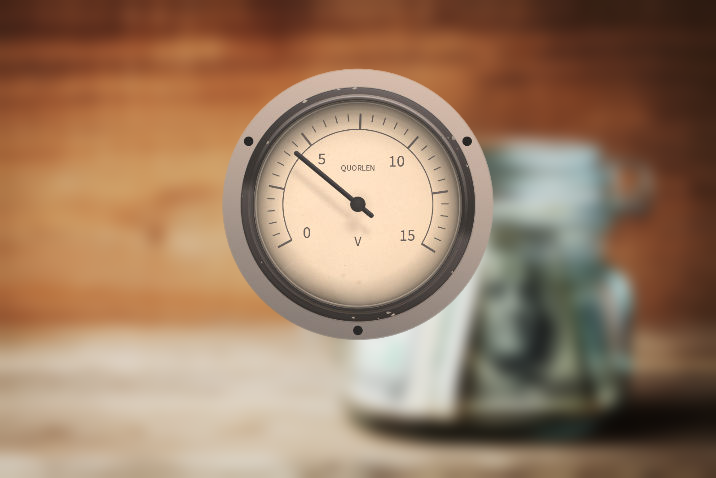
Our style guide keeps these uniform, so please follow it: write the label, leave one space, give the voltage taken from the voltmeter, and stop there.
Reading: 4.25 V
